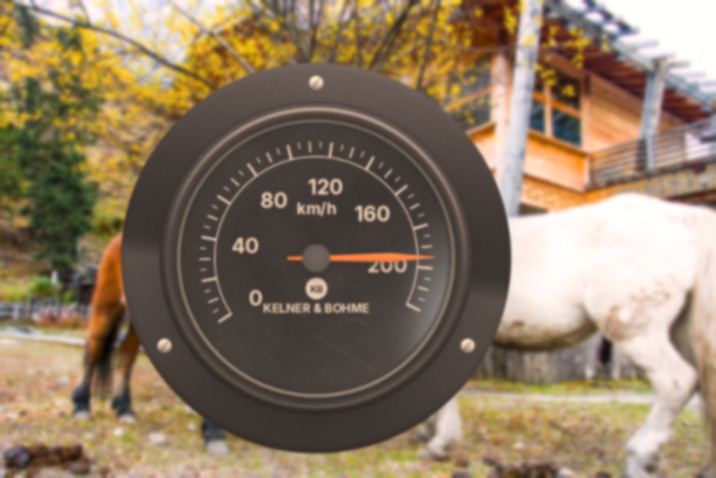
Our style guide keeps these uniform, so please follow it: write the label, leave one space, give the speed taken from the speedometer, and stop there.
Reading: 195 km/h
